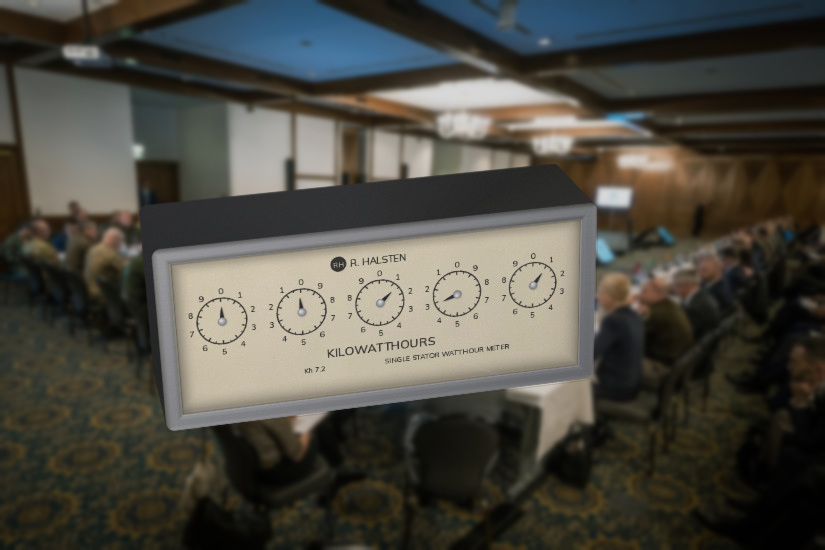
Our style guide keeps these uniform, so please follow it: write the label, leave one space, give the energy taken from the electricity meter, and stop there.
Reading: 131 kWh
